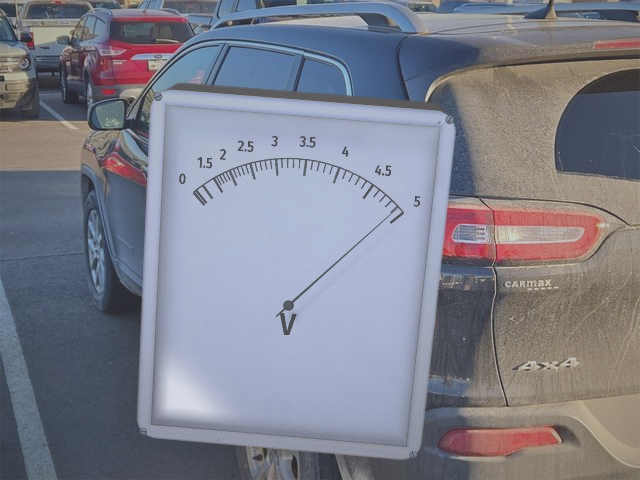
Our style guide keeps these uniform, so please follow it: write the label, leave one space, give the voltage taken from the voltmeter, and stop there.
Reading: 4.9 V
